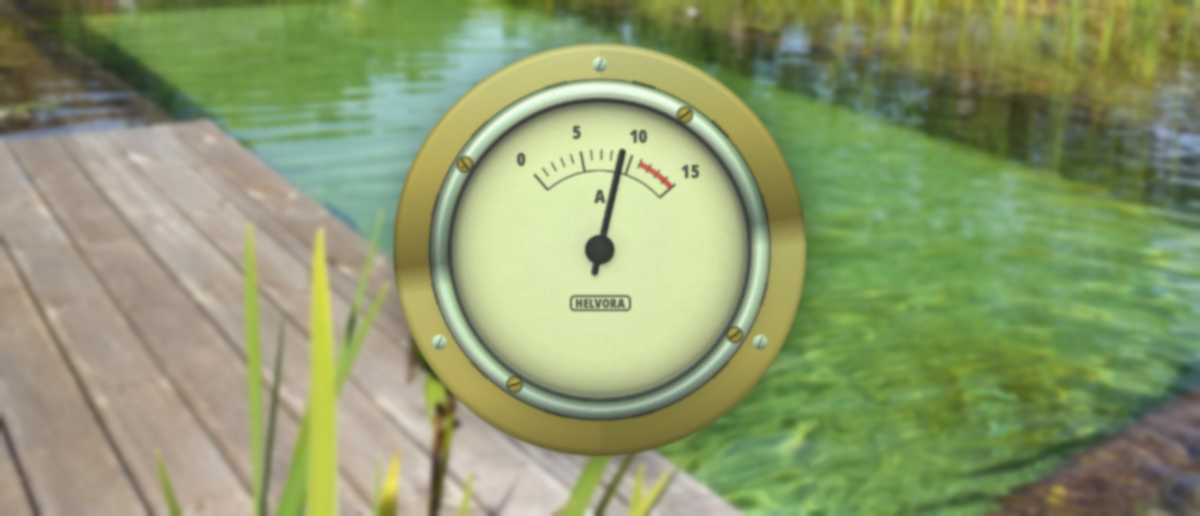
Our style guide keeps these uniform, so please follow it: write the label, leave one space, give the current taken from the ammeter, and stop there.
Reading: 9 A
